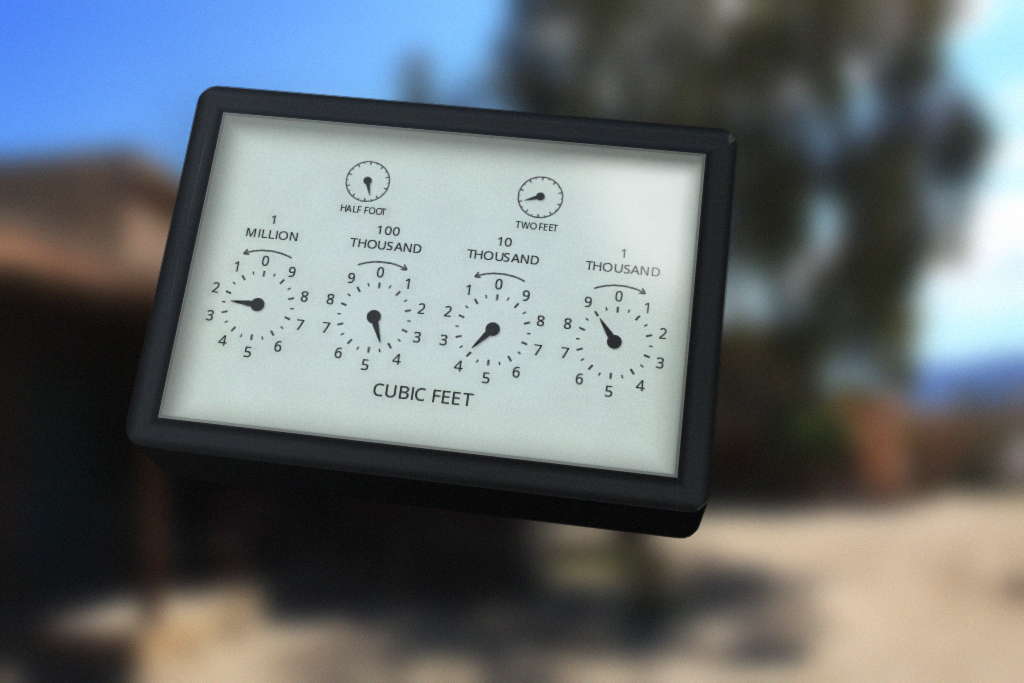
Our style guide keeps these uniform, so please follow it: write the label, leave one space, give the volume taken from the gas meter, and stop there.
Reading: 243900 ft³
